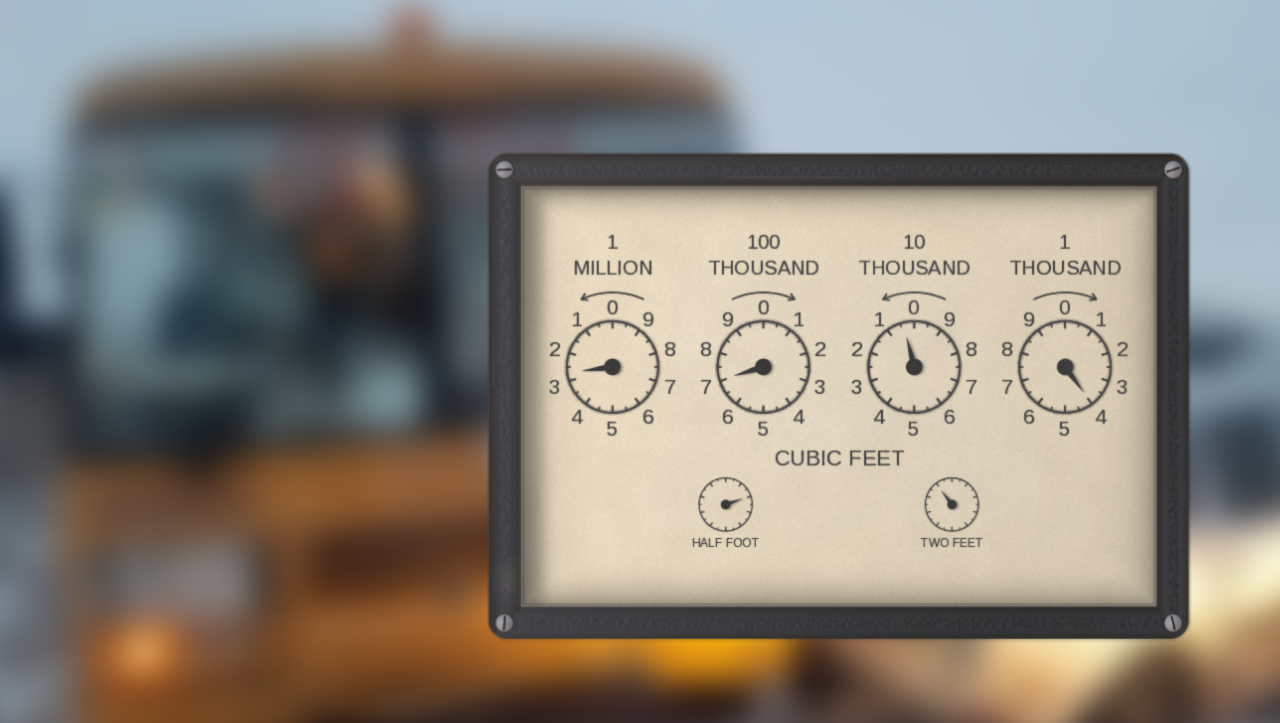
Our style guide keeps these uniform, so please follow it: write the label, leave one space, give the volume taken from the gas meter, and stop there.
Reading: 270400 ft³
